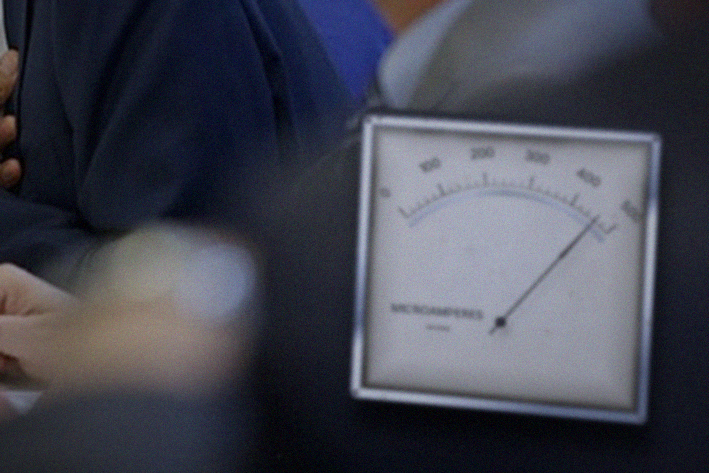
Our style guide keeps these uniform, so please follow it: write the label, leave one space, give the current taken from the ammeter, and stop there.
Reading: 460 µA
